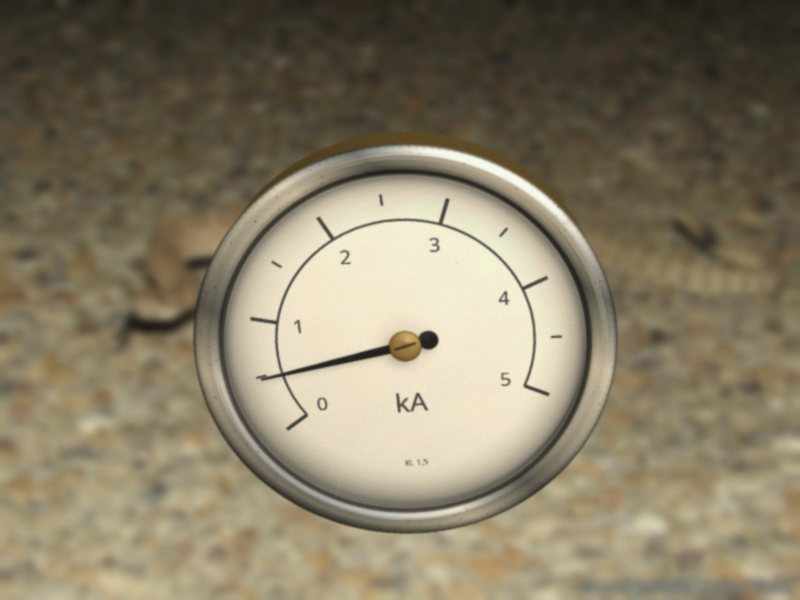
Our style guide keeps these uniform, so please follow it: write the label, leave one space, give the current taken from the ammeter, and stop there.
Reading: 0.5 kA
